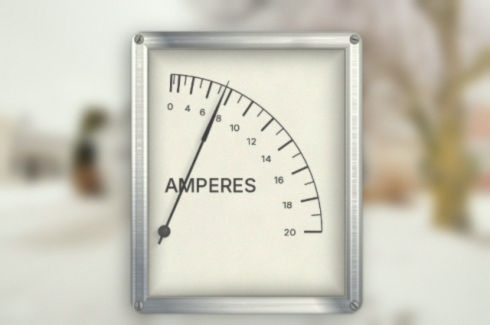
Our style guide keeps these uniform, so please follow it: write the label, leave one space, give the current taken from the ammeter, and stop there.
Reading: 7.5 A
